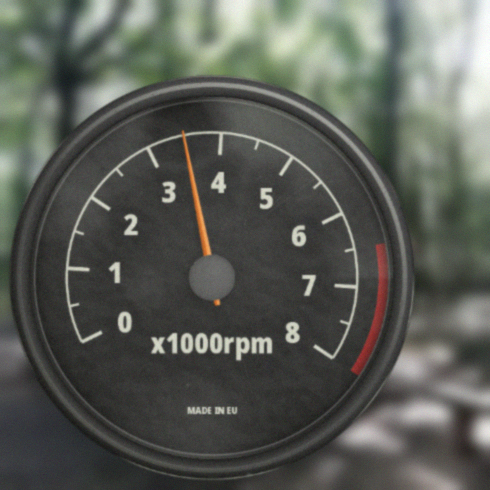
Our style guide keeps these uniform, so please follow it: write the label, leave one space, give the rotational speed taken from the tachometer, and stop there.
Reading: 3500 rpm
